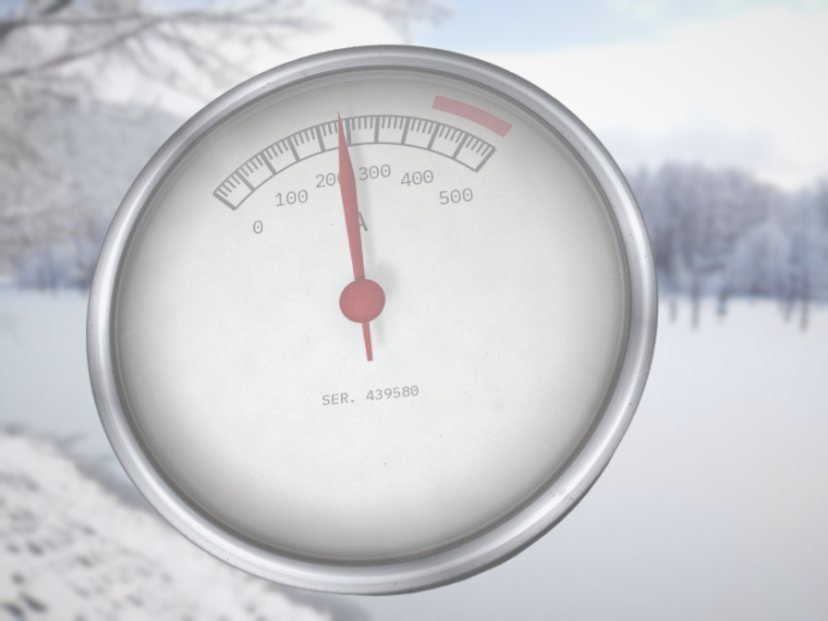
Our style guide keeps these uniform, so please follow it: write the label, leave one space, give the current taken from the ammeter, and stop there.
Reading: 240 A
